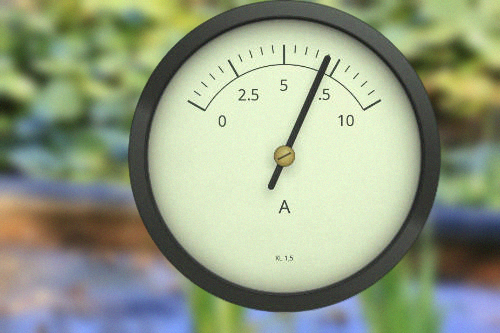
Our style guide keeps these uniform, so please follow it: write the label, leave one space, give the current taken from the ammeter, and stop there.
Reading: 7 A
